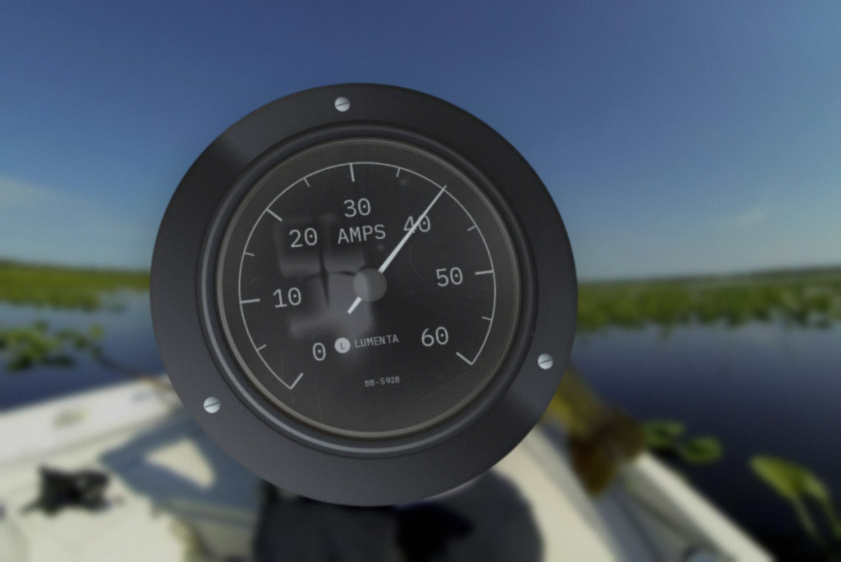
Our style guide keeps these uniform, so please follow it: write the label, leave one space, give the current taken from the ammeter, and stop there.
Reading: 40 A
